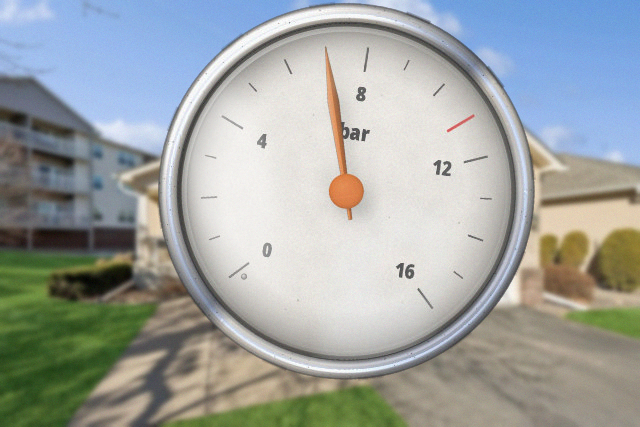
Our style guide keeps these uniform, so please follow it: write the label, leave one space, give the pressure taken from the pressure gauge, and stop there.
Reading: 7 bar
